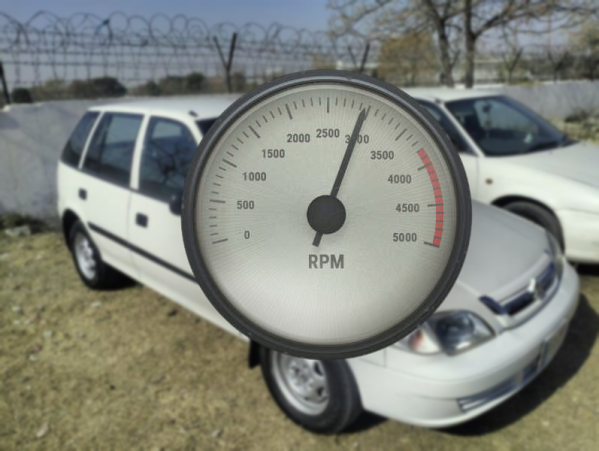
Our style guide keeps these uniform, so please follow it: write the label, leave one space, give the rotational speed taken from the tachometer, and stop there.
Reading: 2950 rpm
